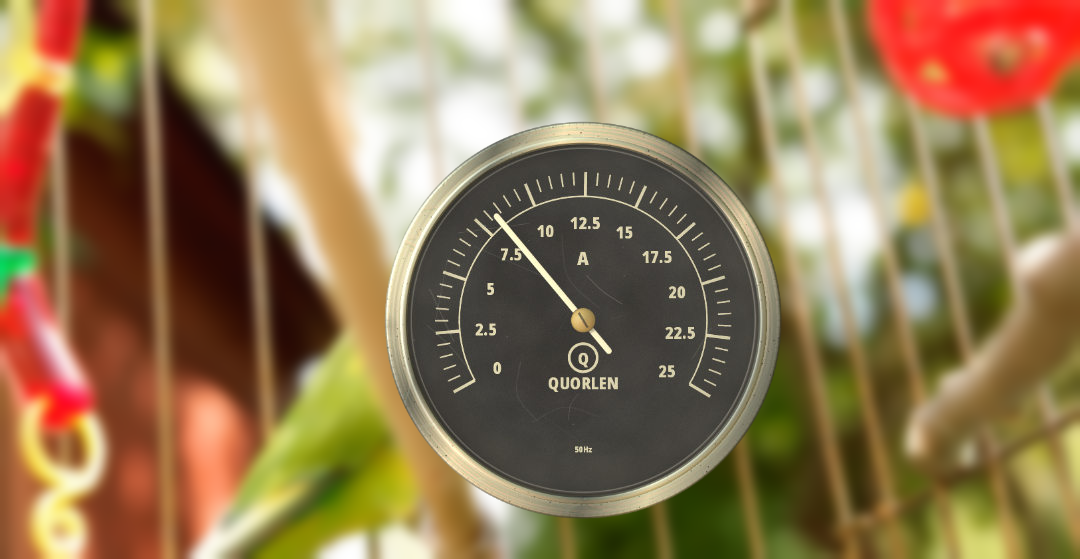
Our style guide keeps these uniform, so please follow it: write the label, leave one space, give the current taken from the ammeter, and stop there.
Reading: 8.25 A
